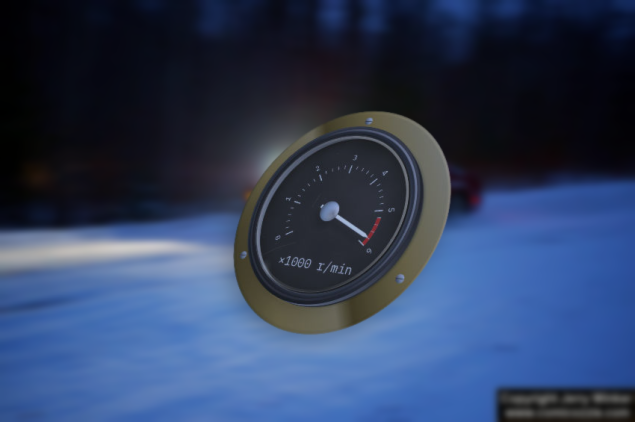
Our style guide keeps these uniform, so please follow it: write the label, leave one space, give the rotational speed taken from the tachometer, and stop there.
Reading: 5800 rpm
